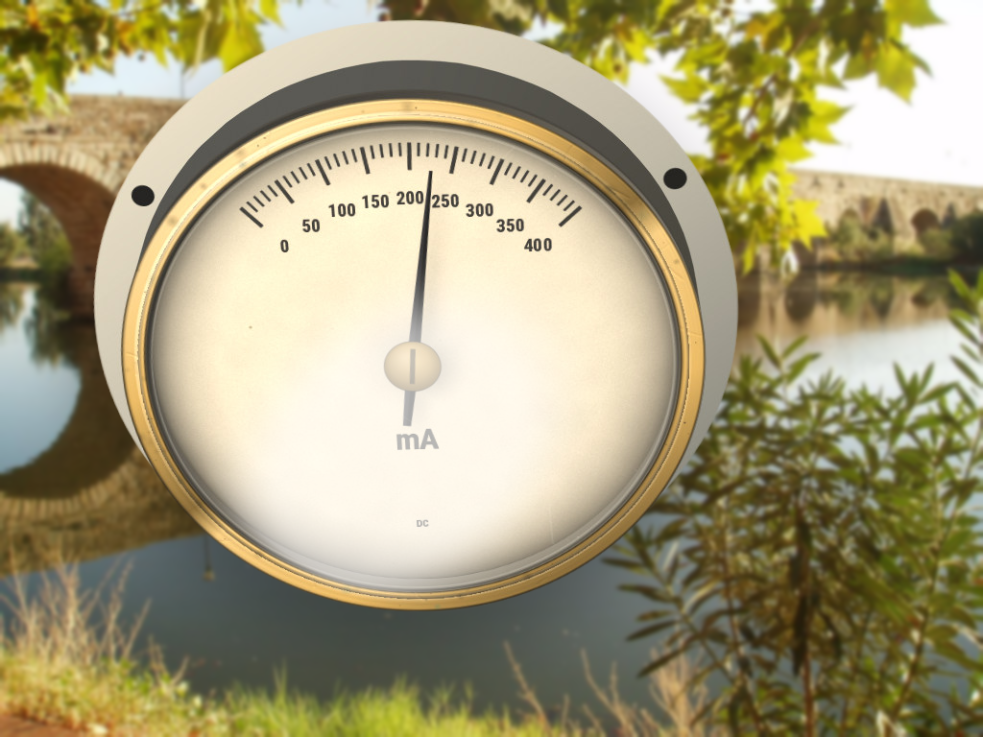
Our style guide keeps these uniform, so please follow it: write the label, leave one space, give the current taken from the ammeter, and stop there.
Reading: 225 mA
